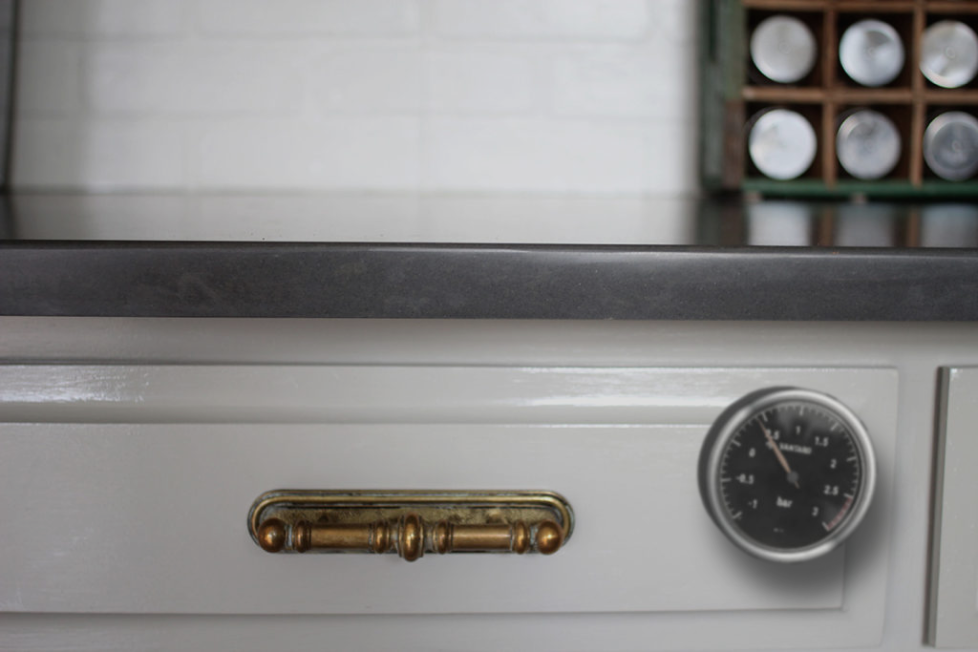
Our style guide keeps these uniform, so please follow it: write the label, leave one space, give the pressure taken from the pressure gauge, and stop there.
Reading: 0.4 bar
